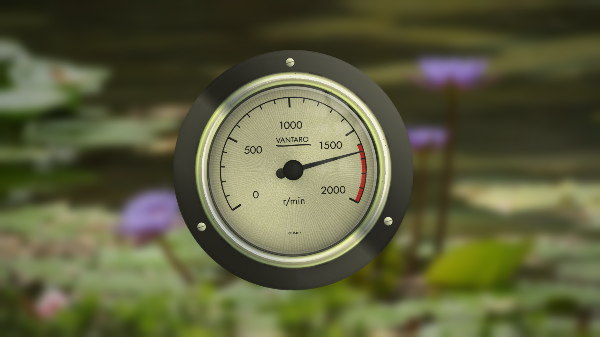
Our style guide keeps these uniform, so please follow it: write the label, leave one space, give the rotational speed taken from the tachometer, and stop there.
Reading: 1650 rpm
